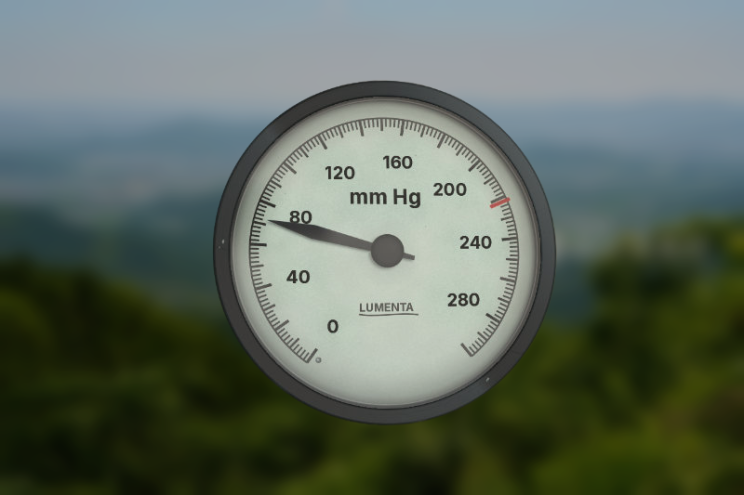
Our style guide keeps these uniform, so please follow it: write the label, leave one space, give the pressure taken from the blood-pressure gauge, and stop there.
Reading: 72 mmHg
